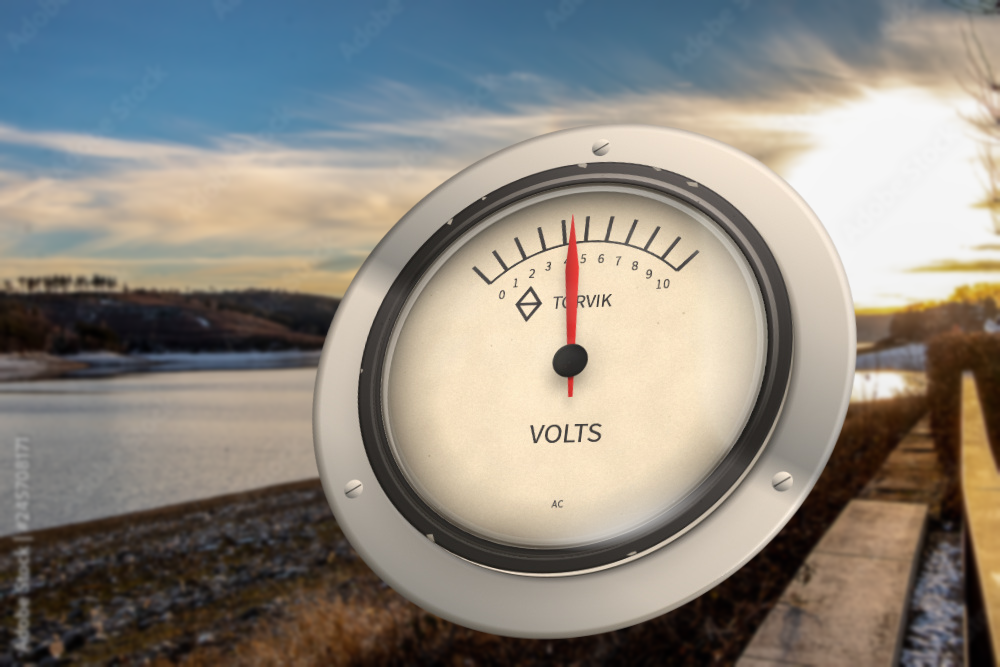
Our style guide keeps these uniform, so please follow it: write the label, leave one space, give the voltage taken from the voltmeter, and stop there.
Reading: 4.5 V
